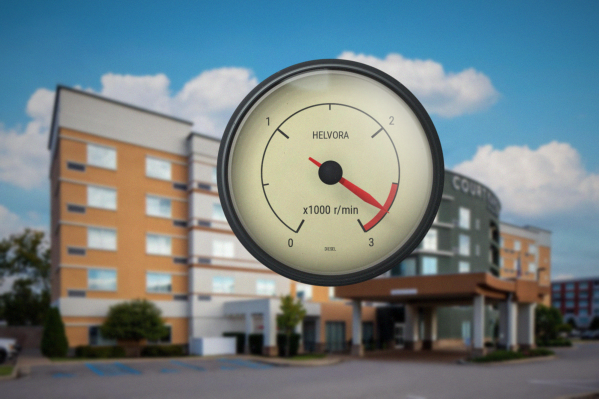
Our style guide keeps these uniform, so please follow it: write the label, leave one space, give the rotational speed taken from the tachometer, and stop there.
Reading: 2750 rpm
